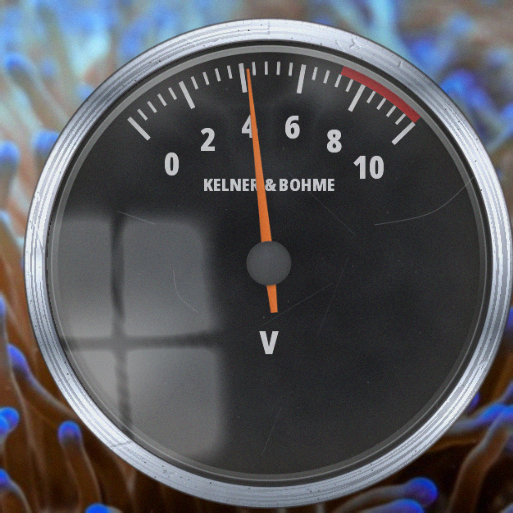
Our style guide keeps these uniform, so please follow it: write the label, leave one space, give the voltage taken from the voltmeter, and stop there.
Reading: 4.2 V
